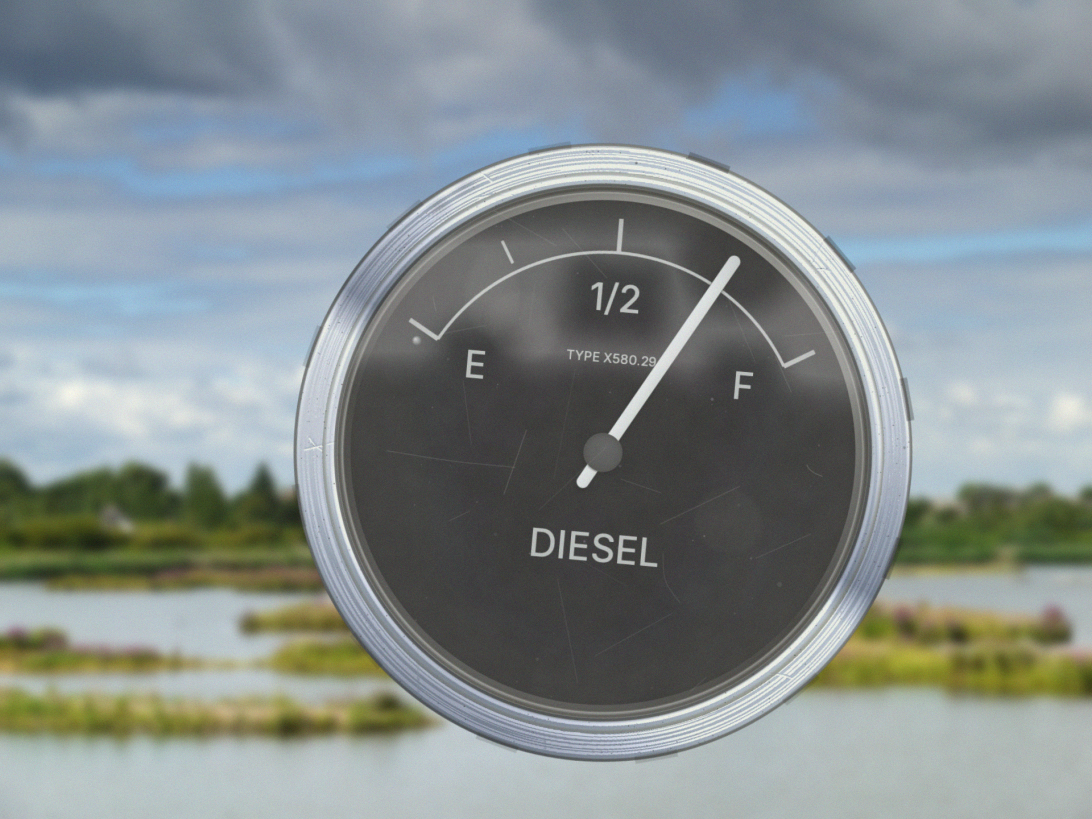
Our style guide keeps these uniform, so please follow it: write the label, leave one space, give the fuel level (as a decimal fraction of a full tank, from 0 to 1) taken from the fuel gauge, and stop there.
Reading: 0.75
